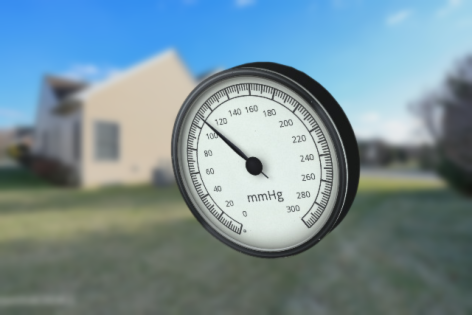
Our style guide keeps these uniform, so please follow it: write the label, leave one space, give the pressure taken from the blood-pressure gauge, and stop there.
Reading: 110 mmHg
